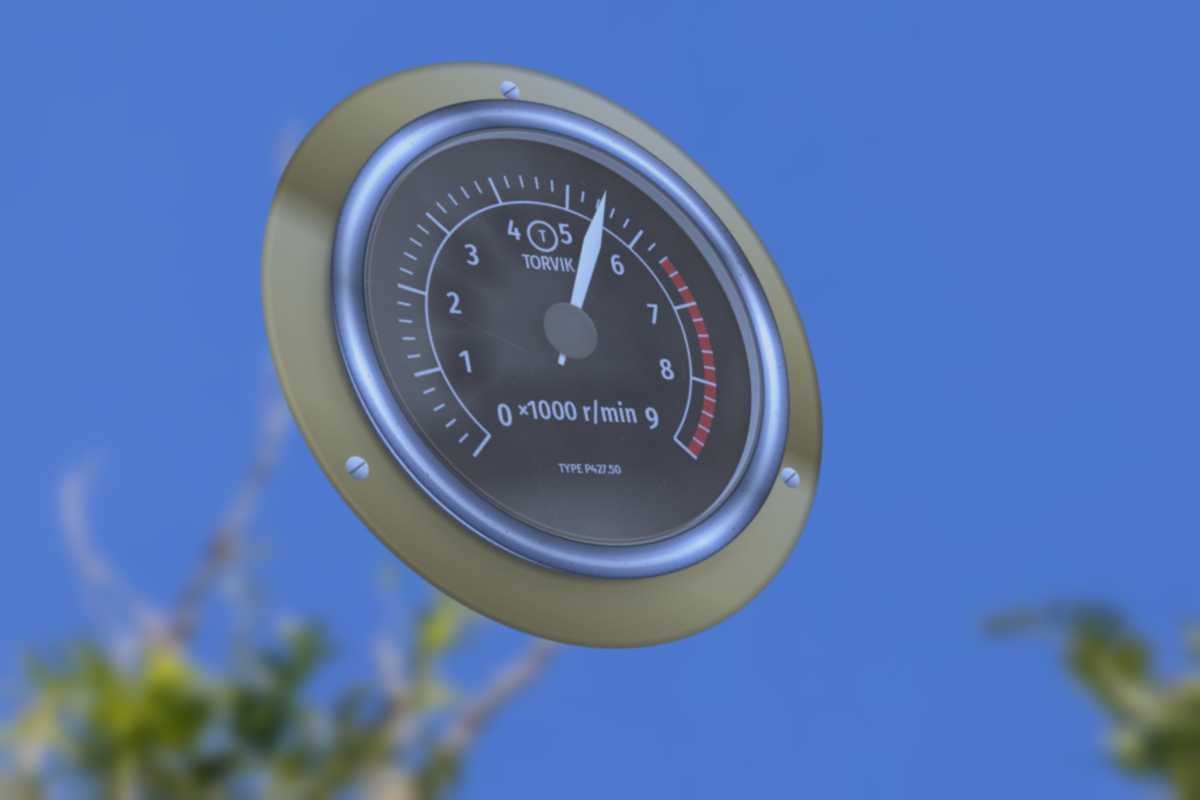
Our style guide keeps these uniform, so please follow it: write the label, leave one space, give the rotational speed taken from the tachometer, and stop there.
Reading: 5400 rpm
